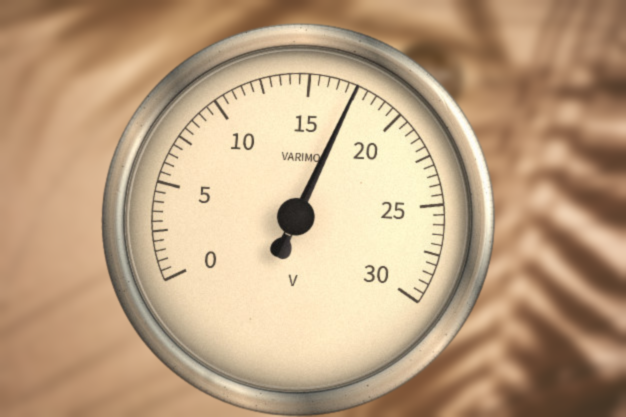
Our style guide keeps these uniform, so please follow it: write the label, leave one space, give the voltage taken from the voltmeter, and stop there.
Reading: 17.5 V
